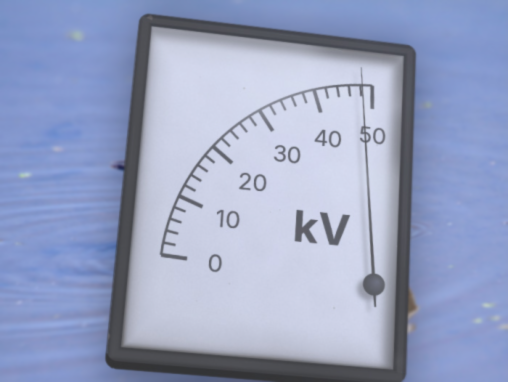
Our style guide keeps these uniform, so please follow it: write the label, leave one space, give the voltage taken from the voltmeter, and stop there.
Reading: 48 kV
